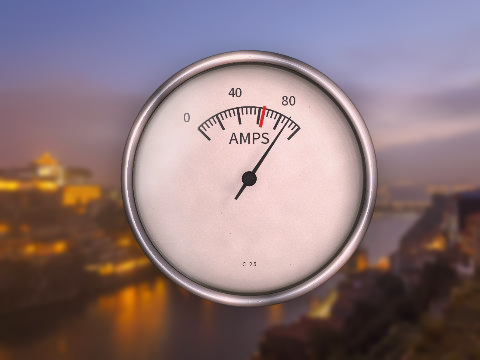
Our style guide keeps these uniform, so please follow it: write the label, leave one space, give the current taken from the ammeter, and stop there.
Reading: 88 A
